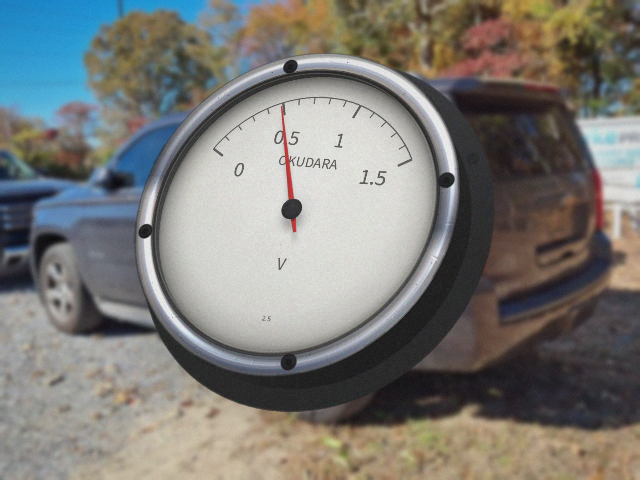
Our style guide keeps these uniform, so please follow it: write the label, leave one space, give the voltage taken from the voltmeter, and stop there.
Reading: 0.5 V
